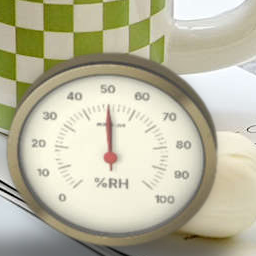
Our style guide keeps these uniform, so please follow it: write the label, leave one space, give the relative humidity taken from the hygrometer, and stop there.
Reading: 50 %
